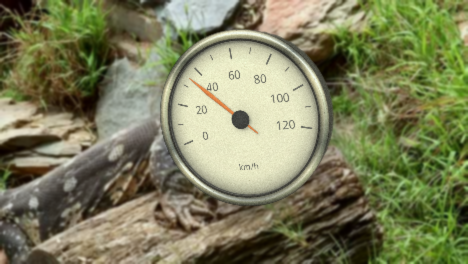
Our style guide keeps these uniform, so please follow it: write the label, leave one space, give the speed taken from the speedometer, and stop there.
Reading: 35 km/h
